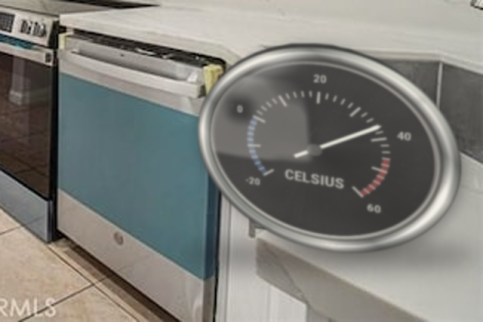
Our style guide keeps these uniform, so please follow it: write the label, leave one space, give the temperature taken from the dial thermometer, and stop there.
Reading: 36 °C
